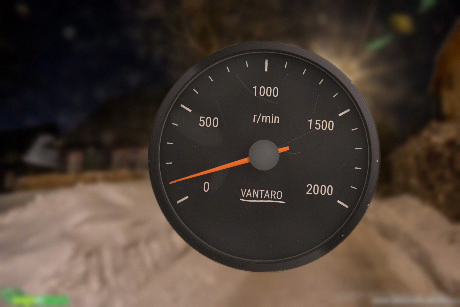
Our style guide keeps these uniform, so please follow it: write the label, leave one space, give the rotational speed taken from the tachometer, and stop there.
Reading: 100 rpm
